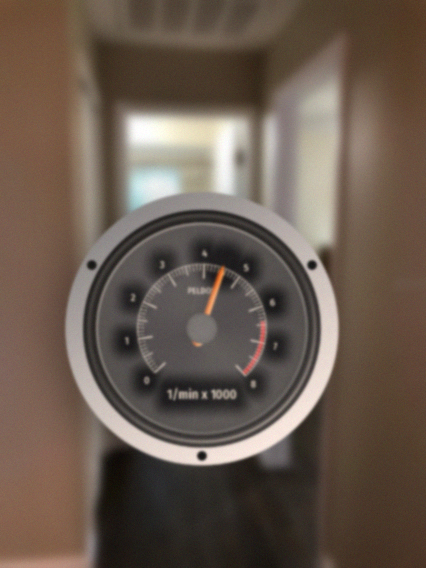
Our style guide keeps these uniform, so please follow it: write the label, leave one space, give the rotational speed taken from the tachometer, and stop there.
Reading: 4500 rpm
